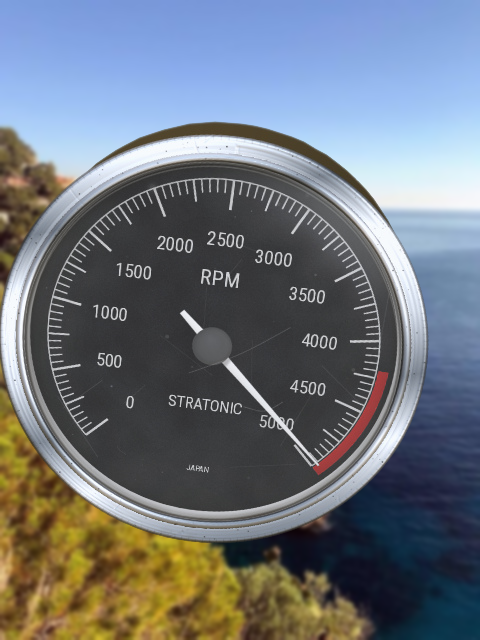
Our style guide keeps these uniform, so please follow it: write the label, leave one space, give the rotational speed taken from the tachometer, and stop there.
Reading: 4950 rpm
